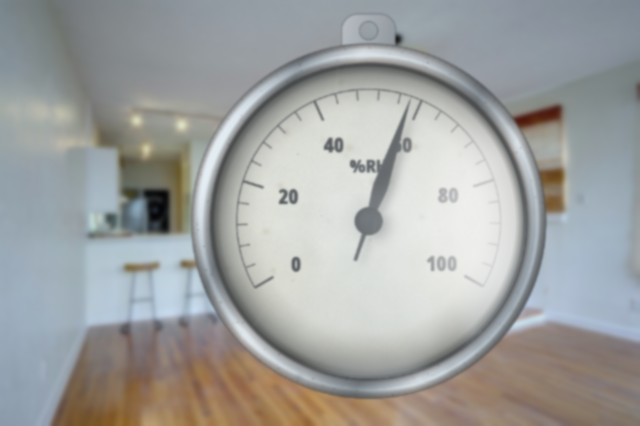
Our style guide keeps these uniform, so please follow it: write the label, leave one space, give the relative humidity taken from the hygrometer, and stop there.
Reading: 58 %
